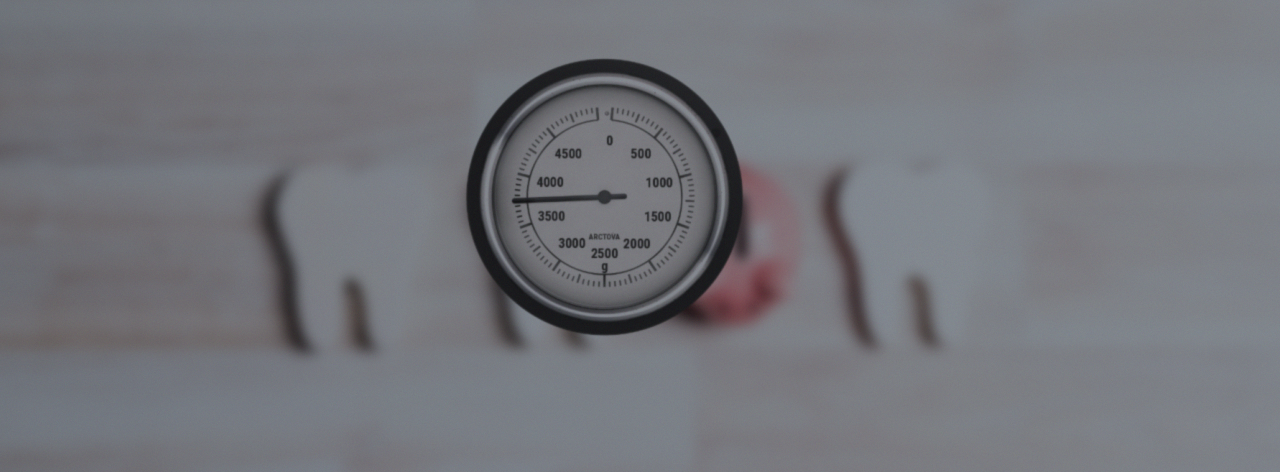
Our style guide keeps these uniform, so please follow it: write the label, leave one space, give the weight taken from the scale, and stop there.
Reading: 3750 g
